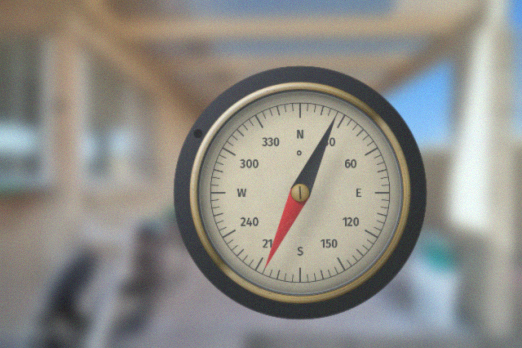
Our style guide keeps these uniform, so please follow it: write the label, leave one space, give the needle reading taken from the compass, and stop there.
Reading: 205 °
